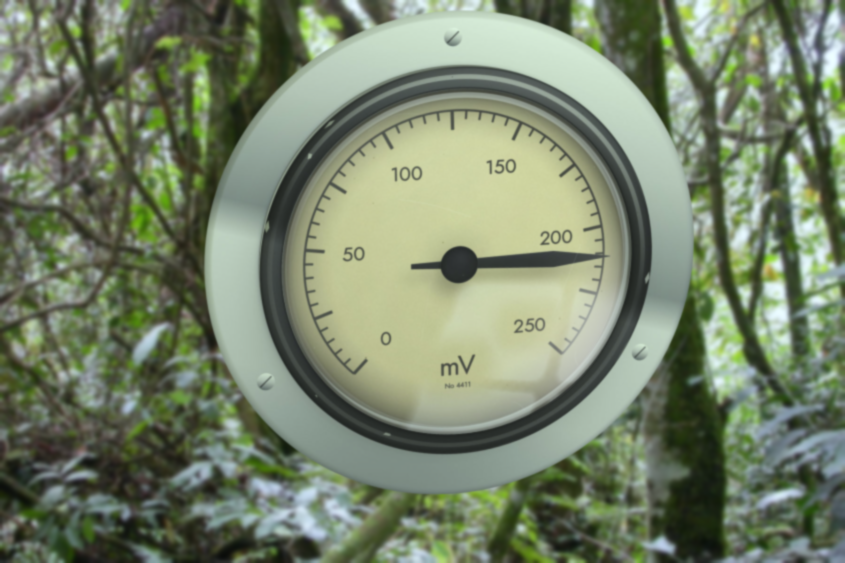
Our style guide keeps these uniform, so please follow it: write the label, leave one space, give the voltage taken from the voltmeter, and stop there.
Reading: 210 mV
